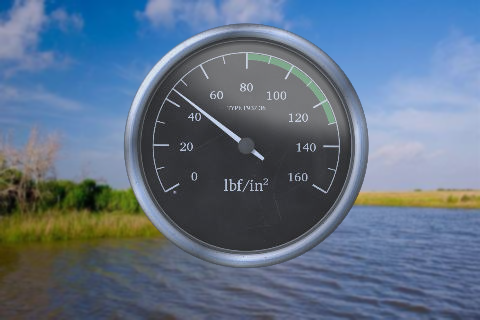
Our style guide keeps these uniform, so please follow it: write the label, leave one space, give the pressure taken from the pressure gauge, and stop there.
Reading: 45 psi
